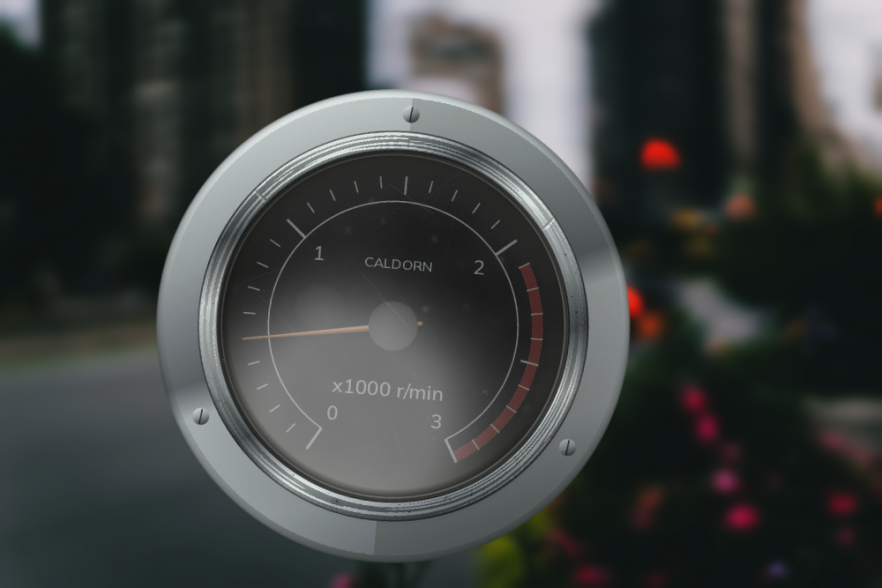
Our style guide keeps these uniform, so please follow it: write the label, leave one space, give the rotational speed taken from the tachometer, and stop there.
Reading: 500 rpm
